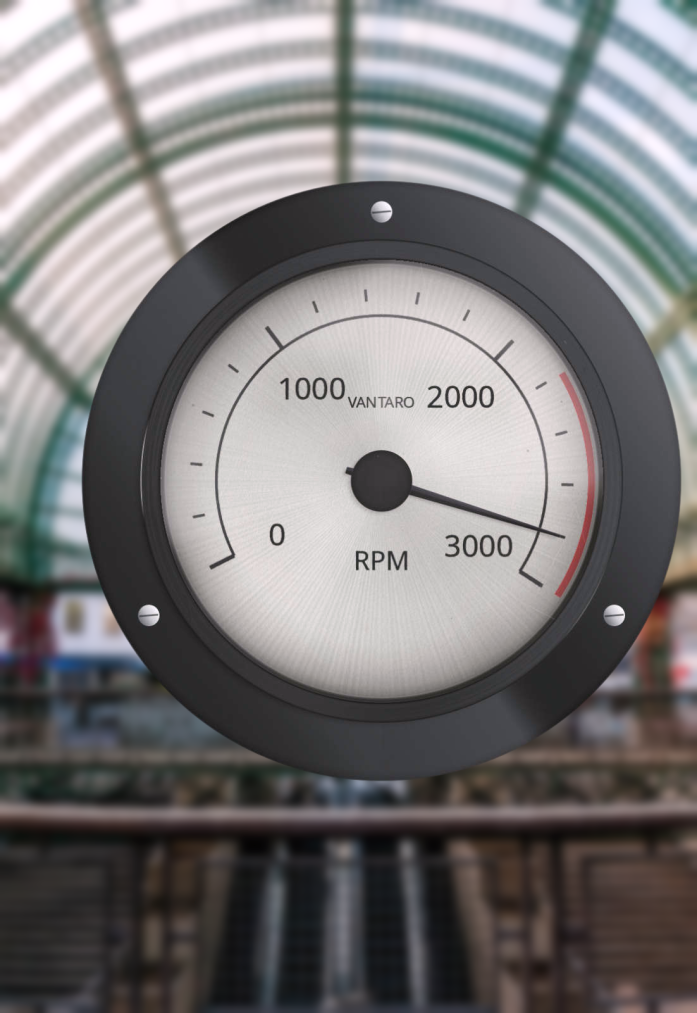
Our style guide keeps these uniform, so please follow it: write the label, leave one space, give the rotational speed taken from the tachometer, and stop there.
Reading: 2800 rpm
